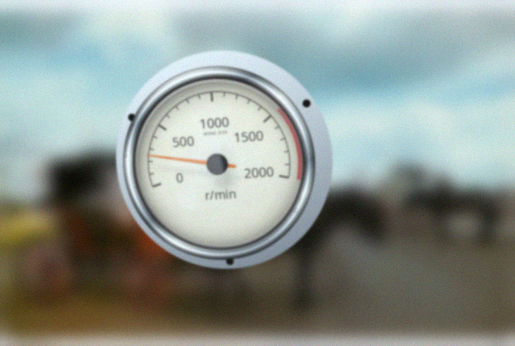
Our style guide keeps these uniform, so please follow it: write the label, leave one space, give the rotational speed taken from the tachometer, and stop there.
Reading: 250 rpm
